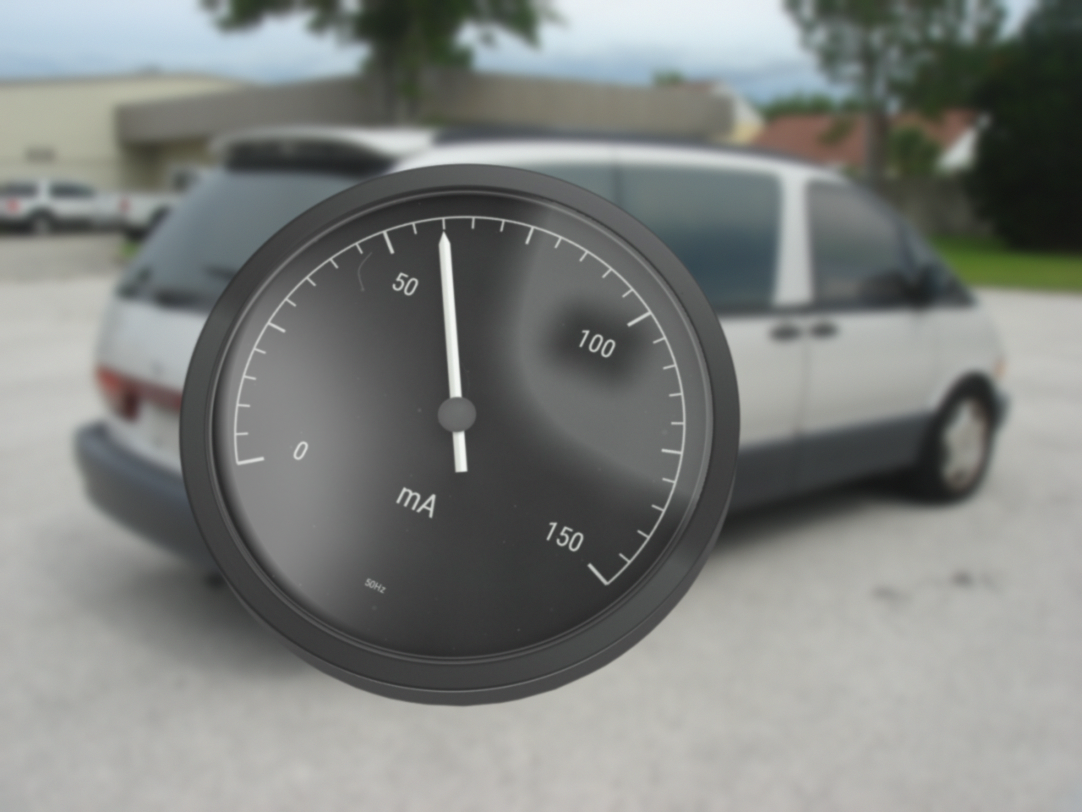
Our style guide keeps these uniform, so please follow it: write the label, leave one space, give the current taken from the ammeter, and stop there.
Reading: 60 mA
